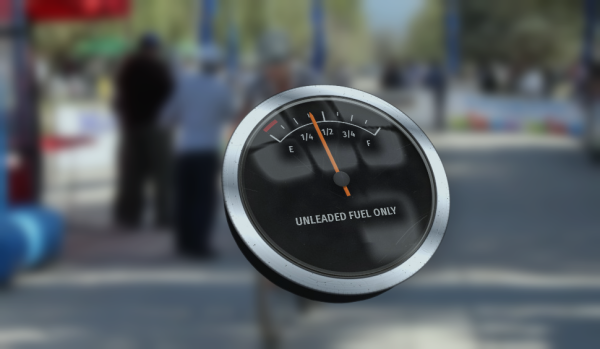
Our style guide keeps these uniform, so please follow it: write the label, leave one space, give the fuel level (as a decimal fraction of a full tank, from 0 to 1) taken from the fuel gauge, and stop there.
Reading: 0.375
